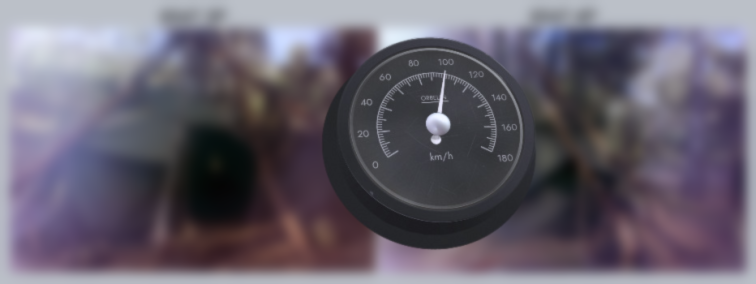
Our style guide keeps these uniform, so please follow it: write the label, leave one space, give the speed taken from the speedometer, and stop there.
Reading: 100 km/h
